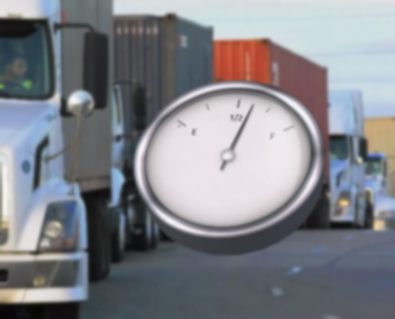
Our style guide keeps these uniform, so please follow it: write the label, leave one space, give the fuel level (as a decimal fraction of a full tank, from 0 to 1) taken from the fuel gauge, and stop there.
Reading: 0.625
